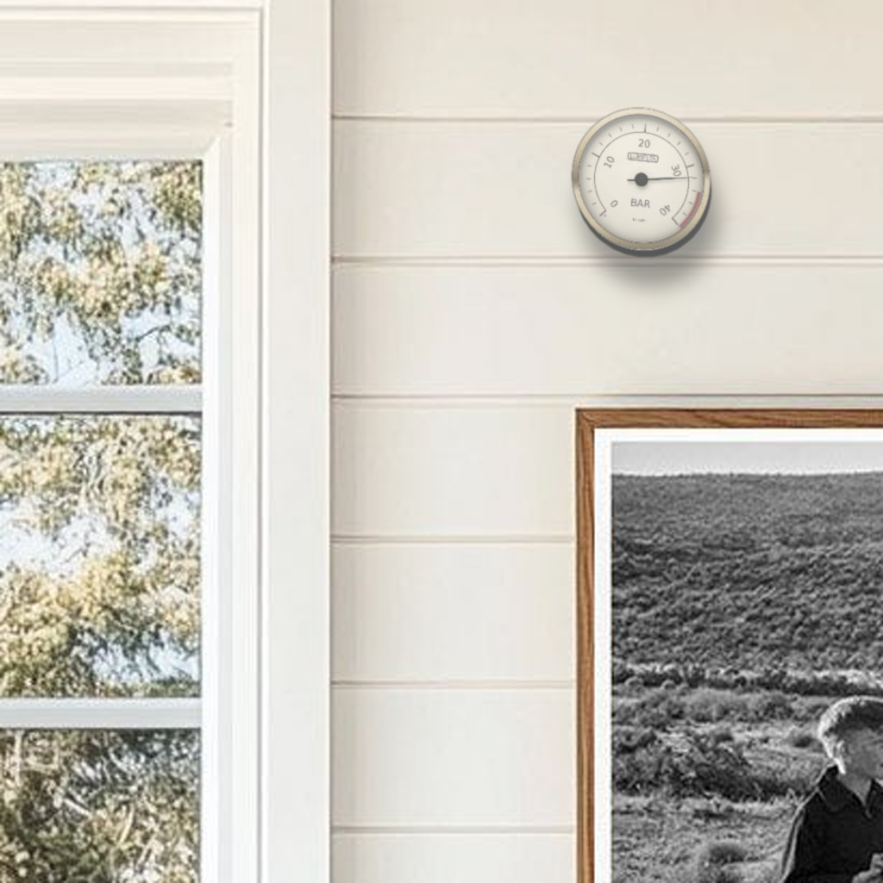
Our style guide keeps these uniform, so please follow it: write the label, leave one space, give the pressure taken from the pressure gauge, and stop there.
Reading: 32 bar
